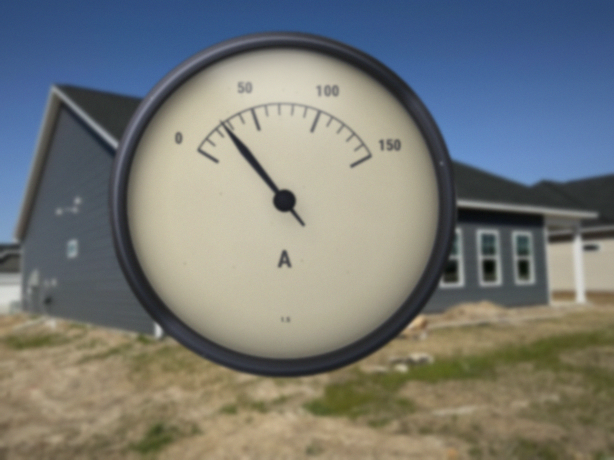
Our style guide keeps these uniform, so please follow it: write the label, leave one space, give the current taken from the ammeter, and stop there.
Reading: 25 A
